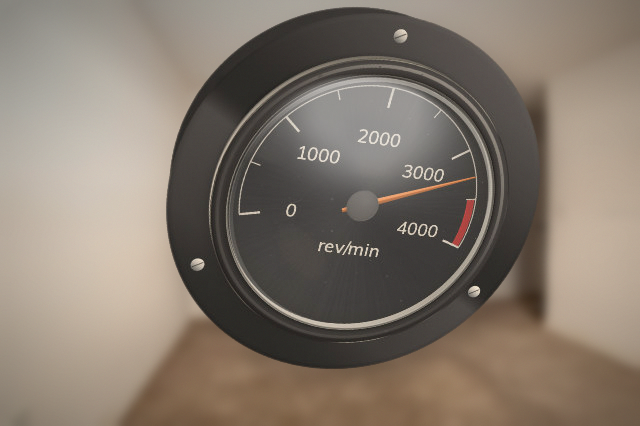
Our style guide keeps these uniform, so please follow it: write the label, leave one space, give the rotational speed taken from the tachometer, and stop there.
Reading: 3250 rpm
